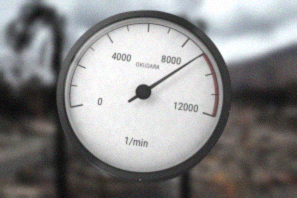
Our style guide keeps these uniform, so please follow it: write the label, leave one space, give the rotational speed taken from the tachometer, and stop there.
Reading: 9000 rpm
